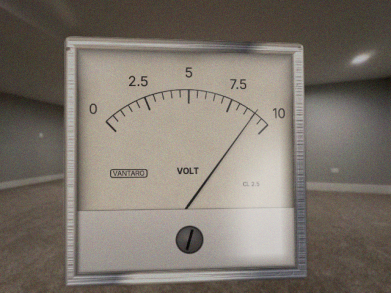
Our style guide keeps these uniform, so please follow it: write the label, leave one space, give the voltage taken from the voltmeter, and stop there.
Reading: 9 V
